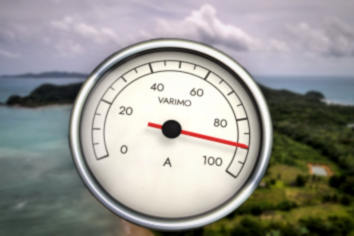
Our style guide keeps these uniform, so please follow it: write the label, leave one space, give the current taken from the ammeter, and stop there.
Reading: 90 A
